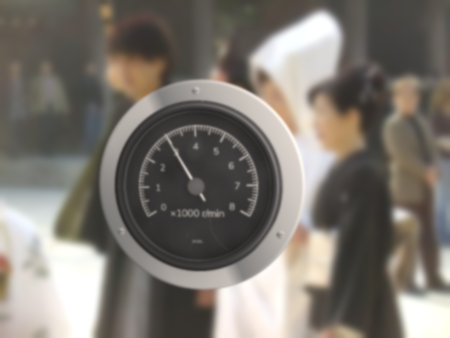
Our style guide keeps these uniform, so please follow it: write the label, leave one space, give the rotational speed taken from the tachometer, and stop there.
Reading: 3000 rpm
